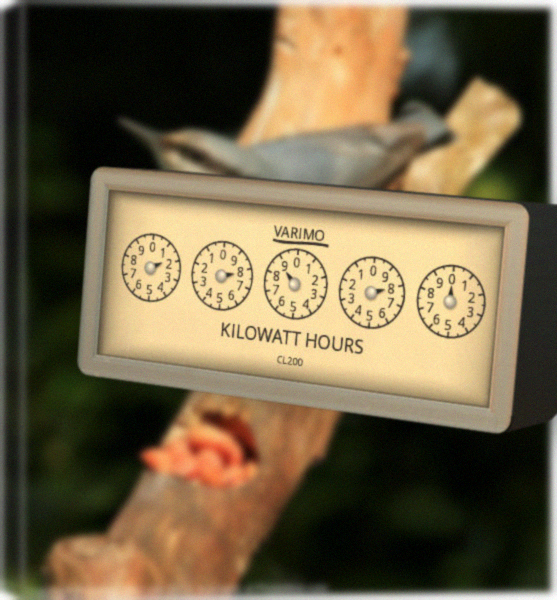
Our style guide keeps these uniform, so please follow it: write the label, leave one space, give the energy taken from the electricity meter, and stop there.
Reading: 17880 kWh
